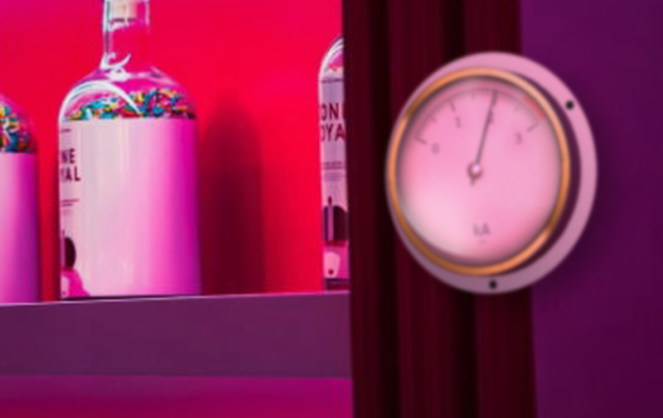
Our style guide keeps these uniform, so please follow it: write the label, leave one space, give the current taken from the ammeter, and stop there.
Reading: 2 kA
